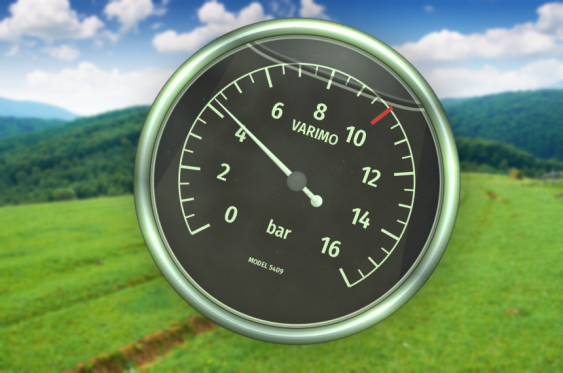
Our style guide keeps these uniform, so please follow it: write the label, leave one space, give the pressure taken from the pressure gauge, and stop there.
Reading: 4.25 bar
